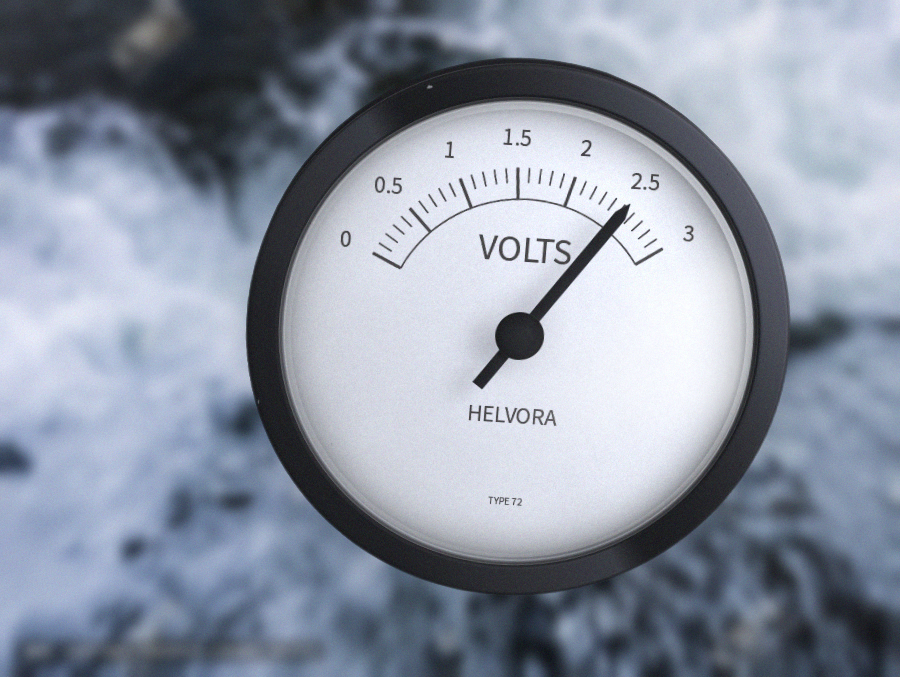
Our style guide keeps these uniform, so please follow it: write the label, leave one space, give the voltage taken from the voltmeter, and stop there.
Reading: 2.5 V
